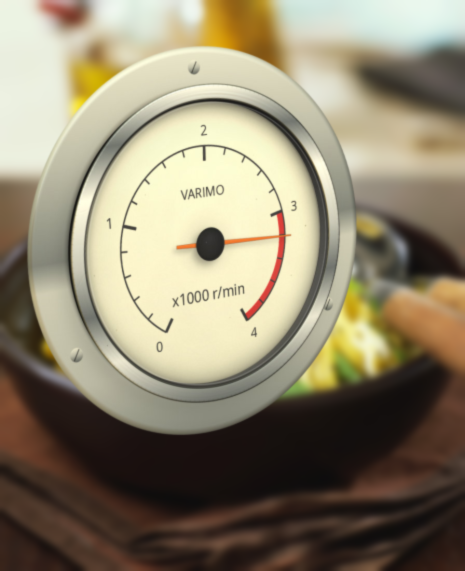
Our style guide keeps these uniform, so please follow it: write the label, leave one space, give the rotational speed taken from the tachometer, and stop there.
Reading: 3200 rpm
